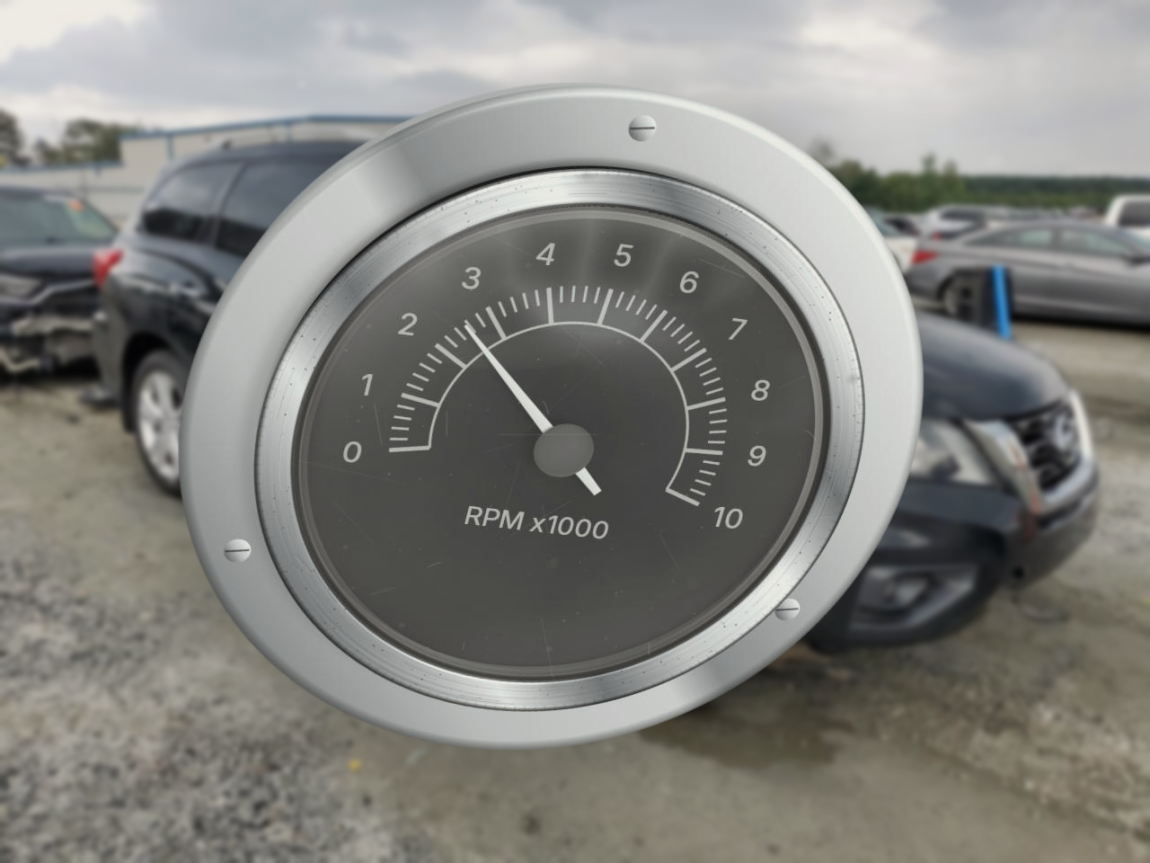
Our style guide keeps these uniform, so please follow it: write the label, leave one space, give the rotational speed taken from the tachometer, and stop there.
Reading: 2600 rpm
